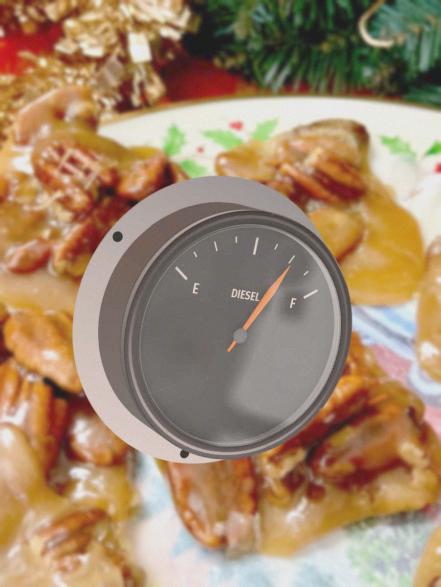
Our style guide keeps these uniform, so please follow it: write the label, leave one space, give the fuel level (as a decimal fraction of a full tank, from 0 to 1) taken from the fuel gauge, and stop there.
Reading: 0.75
